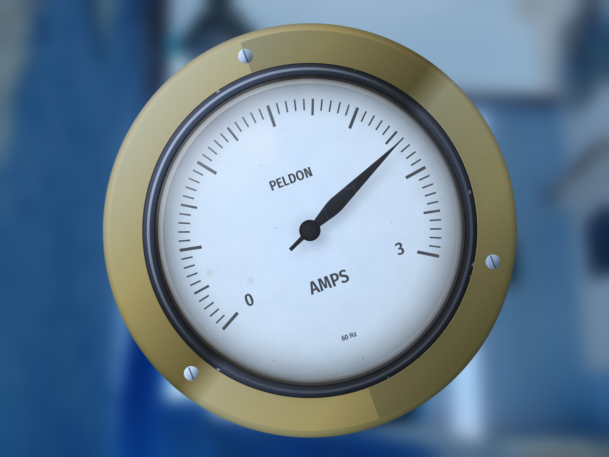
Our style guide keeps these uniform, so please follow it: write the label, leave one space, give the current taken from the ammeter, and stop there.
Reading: 2.3 A
